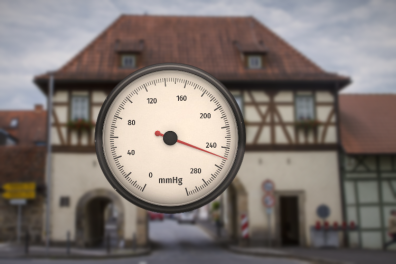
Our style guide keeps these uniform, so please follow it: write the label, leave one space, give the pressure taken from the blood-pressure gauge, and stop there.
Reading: 250 mmHg
